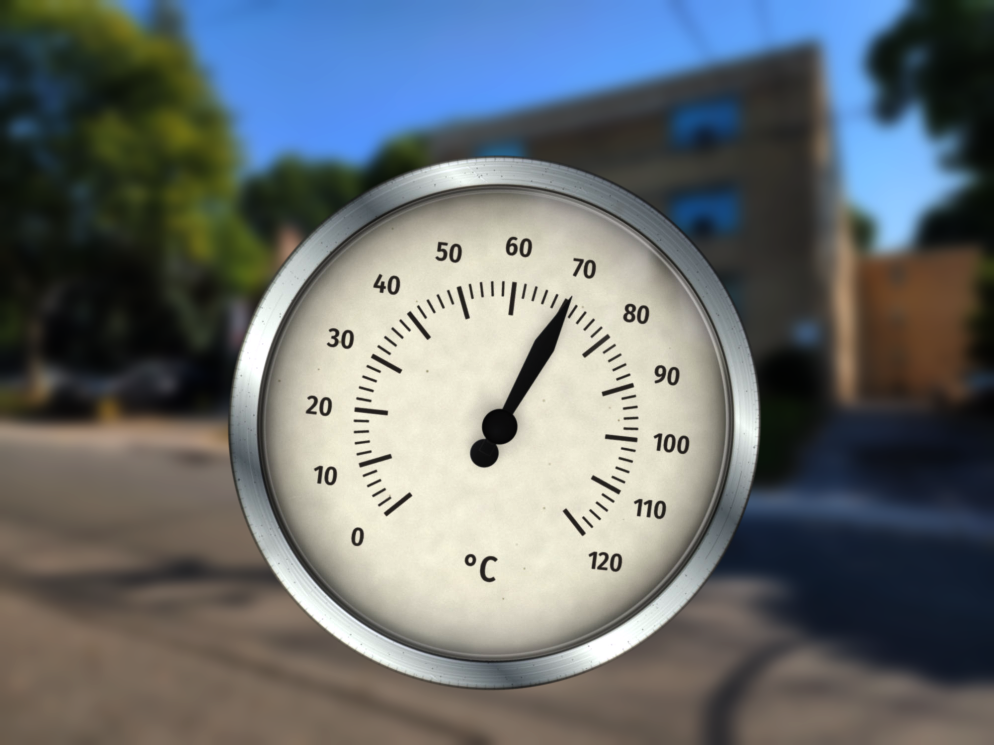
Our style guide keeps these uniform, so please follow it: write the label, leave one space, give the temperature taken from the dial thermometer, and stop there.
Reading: 70 °C
